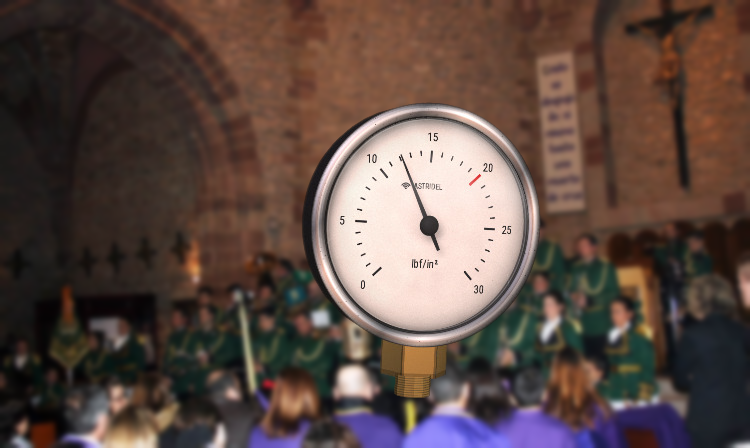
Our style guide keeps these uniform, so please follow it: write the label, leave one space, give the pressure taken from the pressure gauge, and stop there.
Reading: 12 psi
